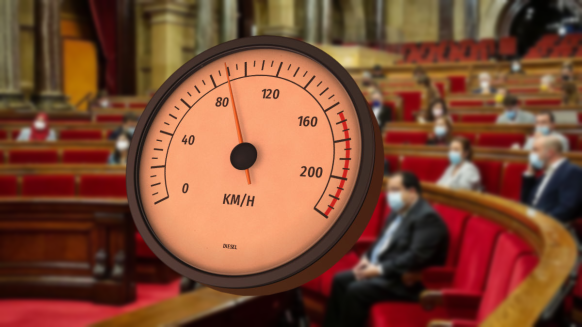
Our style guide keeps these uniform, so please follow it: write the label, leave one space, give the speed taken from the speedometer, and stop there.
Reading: 90 km/h
